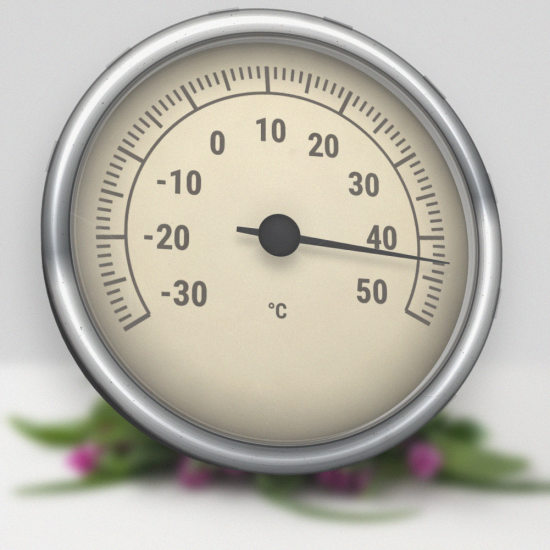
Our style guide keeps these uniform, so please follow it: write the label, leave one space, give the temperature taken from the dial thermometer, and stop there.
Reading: 43 °C
